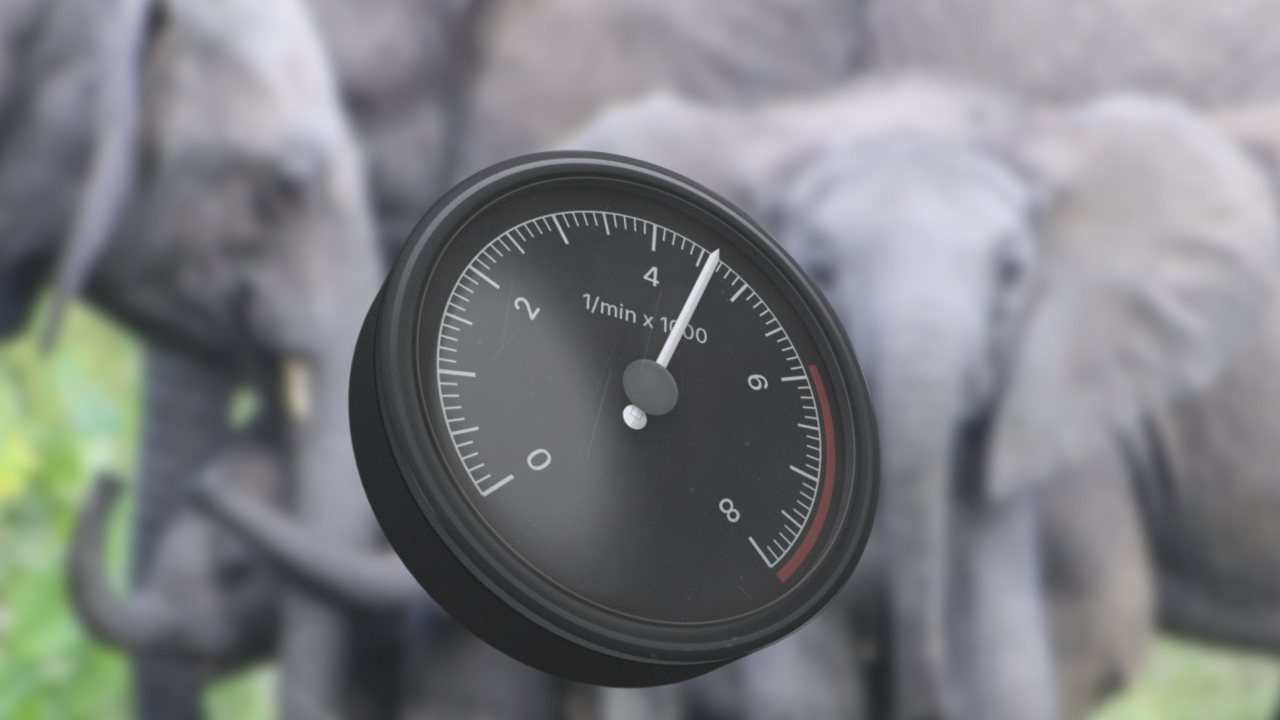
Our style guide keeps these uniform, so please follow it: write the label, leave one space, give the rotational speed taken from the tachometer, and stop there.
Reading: 4600 rpm
